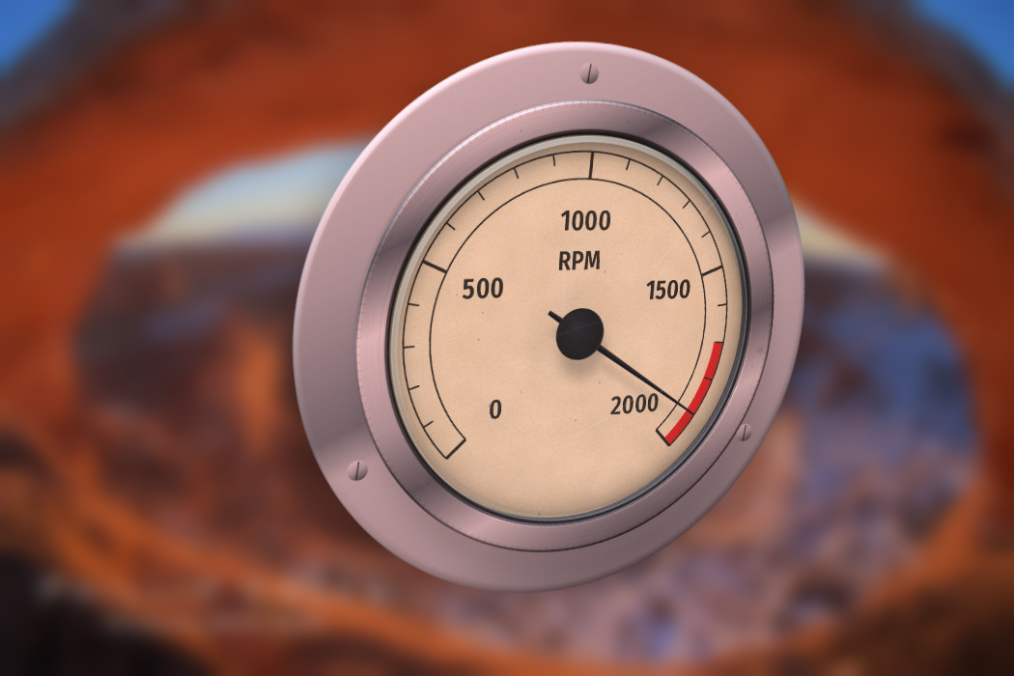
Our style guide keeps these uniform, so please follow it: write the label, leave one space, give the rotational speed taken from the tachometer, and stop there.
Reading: 1900 rpm
